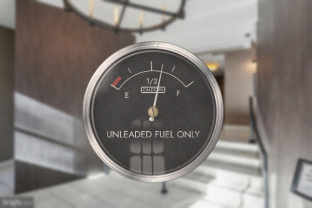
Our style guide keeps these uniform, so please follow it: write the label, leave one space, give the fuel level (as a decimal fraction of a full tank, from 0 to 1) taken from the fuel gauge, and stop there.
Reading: 0.625
